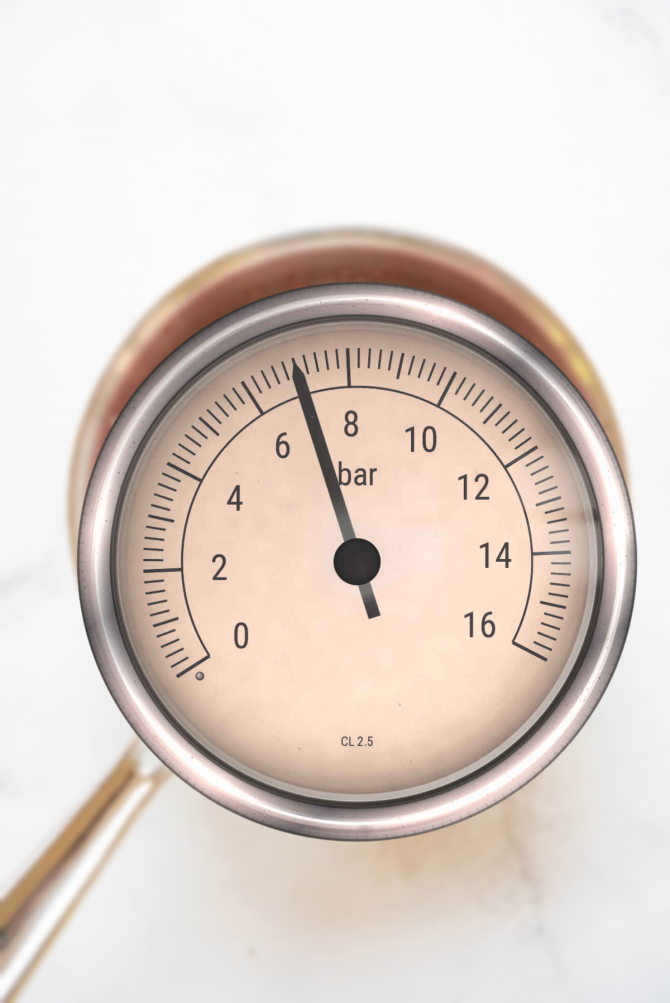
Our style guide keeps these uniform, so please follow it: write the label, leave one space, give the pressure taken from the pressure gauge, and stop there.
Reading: 7 bar
